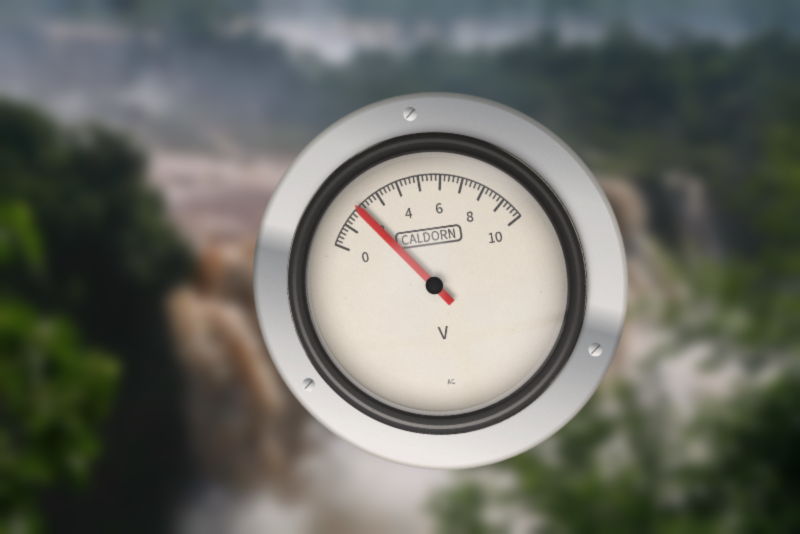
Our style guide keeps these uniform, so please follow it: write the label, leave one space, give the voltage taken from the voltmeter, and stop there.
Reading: 2 V
